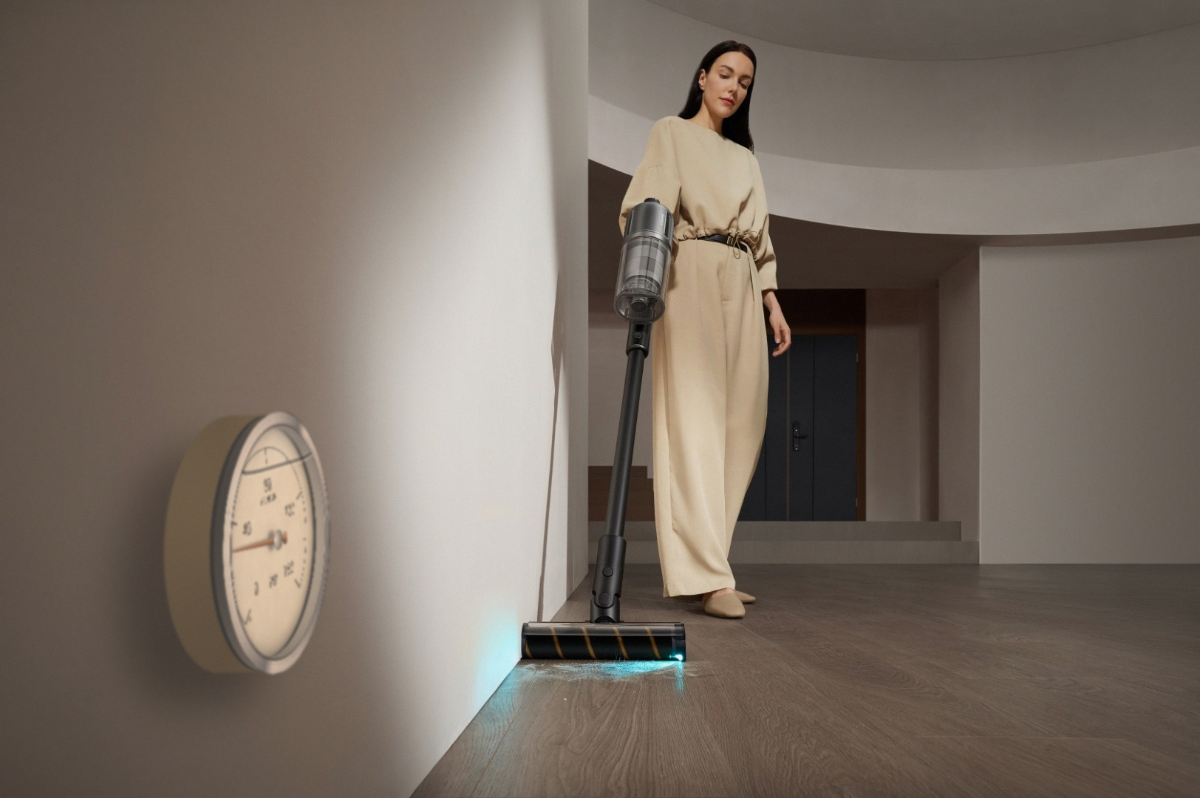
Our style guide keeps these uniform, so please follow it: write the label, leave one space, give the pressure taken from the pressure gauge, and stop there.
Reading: 30 psi
